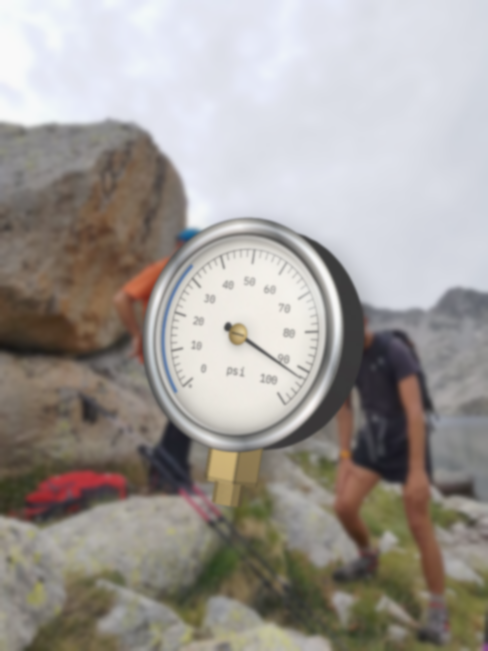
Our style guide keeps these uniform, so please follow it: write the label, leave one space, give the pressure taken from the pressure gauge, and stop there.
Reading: 92 psi
